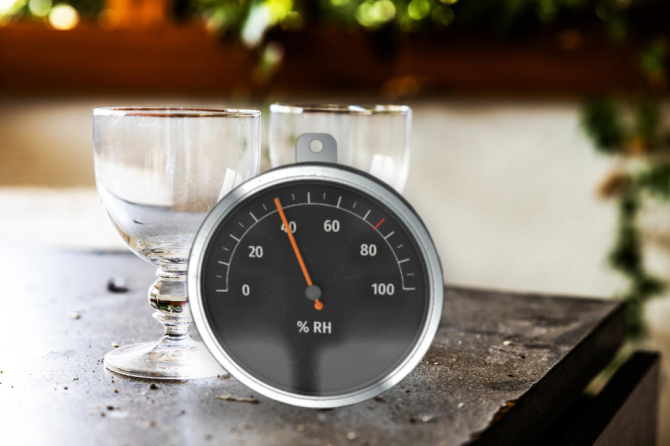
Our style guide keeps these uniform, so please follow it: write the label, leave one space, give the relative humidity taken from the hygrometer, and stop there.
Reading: 40 %
